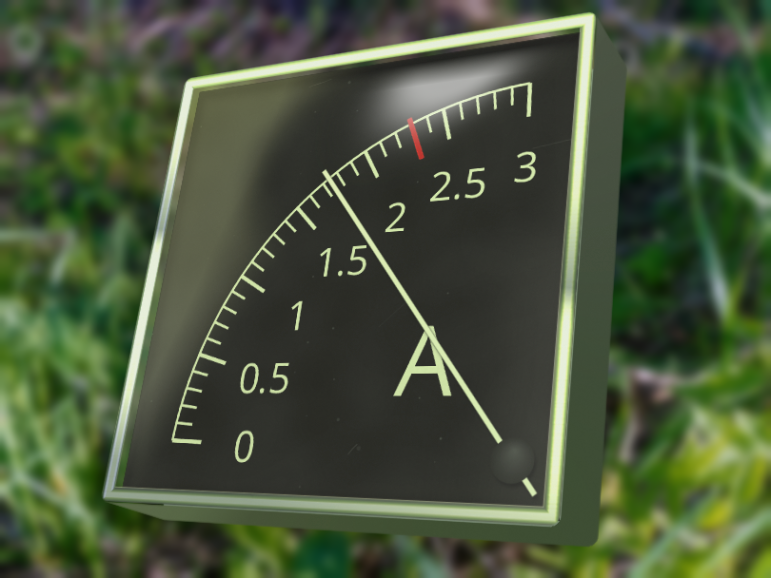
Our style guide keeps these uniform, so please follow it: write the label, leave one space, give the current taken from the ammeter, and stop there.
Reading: 1.75 A
